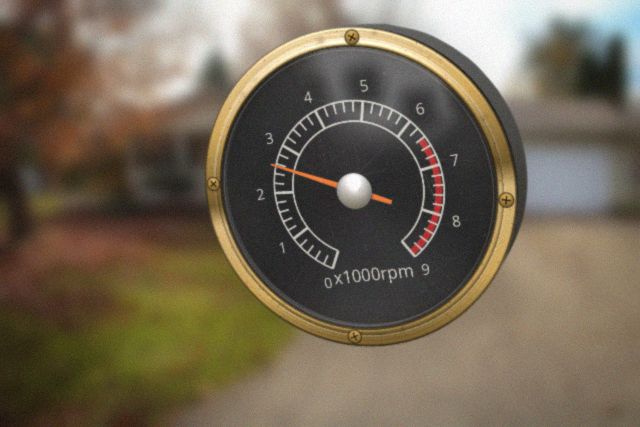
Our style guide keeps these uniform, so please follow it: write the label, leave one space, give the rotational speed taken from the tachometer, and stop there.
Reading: 2600 rpm
